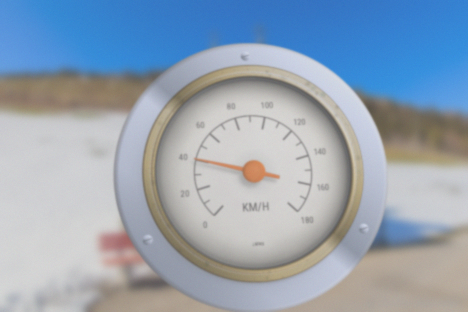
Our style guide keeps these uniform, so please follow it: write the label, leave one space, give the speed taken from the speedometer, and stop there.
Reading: 40 km/h
